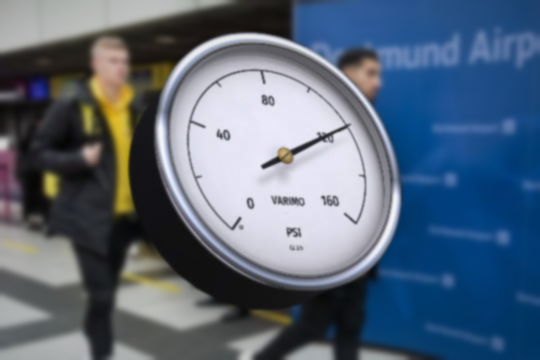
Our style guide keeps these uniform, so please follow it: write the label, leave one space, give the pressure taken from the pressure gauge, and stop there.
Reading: 120 psi
